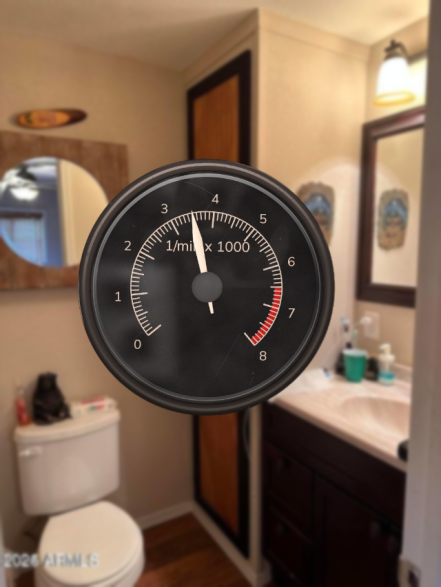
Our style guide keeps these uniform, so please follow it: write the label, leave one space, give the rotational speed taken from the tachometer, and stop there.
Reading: 3500 rpm
